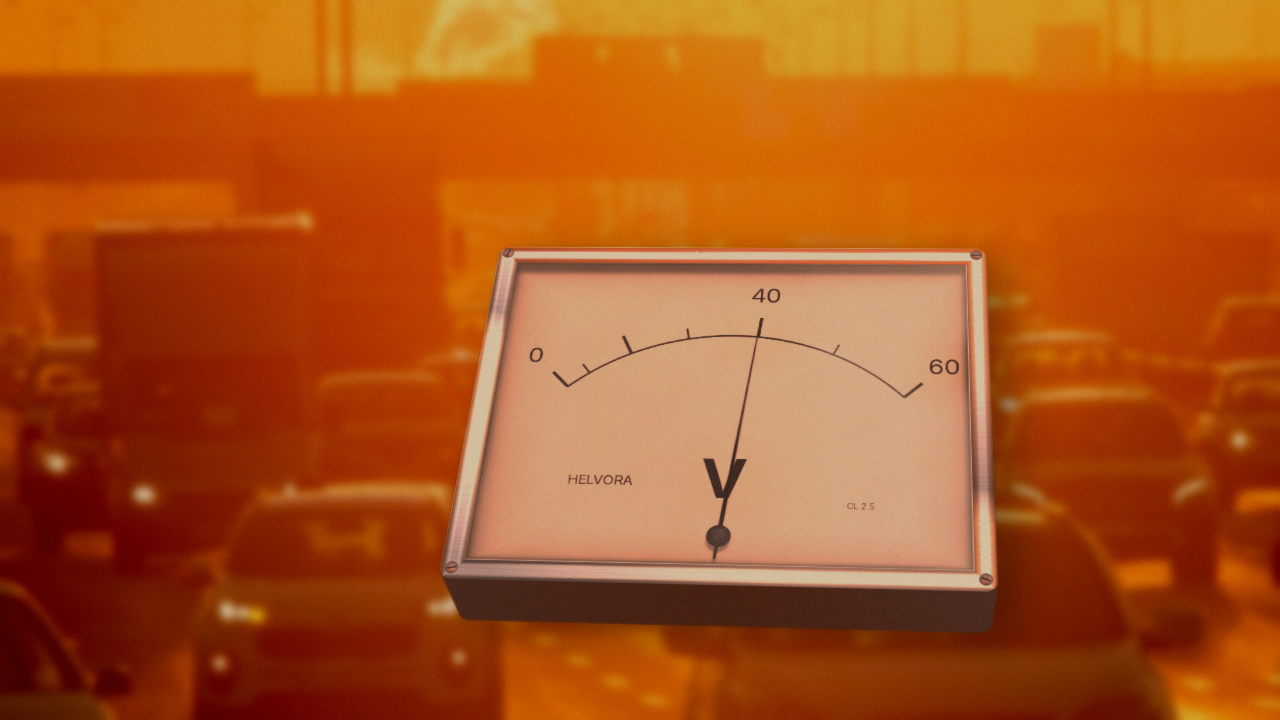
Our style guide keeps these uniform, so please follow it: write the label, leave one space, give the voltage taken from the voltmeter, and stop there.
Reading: 40 V
